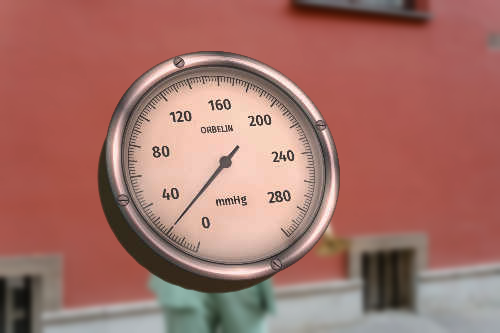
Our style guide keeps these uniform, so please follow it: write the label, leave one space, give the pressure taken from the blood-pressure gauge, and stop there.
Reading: 20 mmHg
